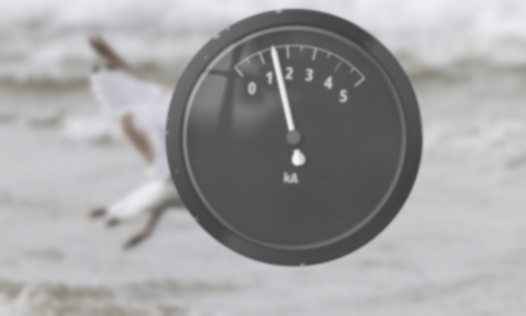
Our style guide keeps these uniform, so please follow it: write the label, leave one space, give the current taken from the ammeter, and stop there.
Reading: 1.5 kA
